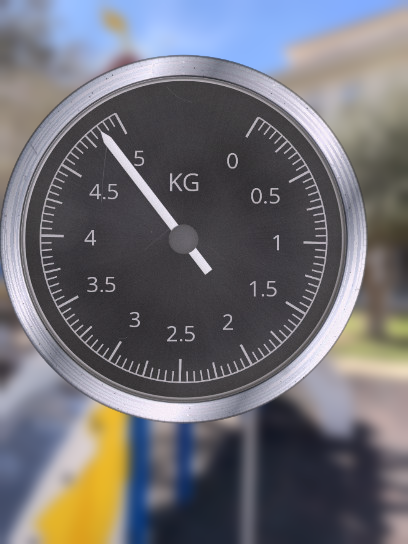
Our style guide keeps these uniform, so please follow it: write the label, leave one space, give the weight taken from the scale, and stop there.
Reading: 4.85 kg
